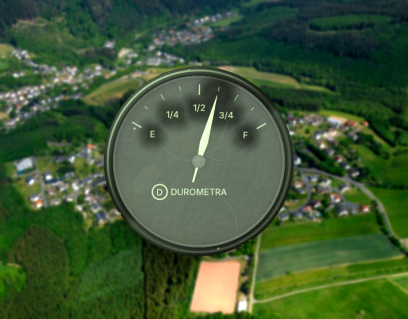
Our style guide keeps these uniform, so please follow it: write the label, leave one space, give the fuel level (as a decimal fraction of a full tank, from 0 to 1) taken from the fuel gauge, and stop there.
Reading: 0.625
